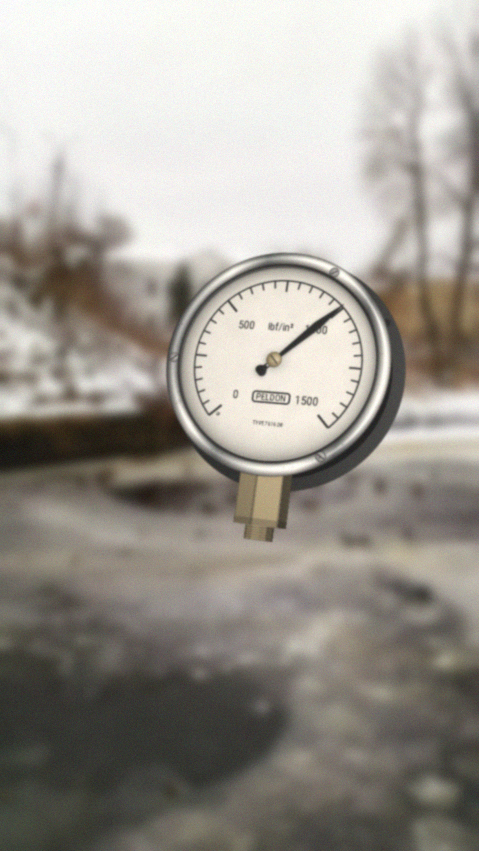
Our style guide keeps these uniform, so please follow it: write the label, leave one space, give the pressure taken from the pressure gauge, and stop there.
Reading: 1000 psi
